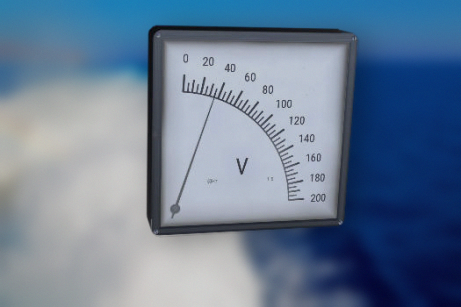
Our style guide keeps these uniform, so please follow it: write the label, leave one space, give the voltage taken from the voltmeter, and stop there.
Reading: 35 V
